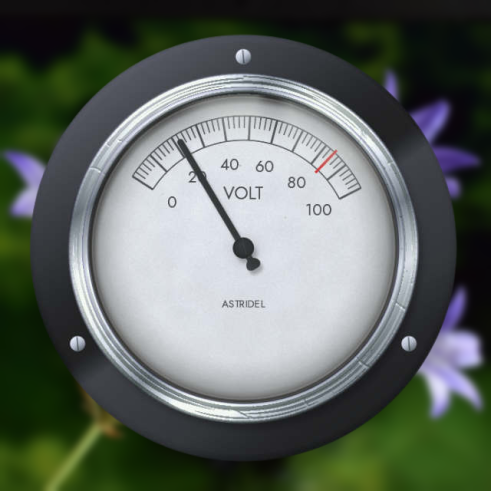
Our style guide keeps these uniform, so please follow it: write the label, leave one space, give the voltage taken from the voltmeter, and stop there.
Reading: 22 V
